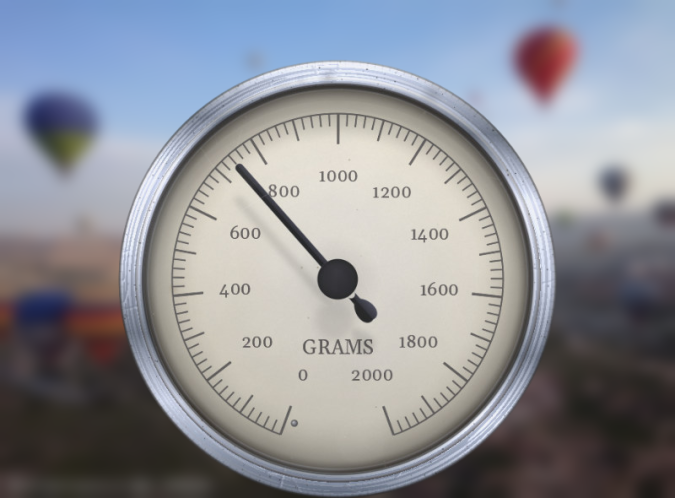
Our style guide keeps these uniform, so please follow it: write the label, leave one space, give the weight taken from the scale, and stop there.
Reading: 740 g
